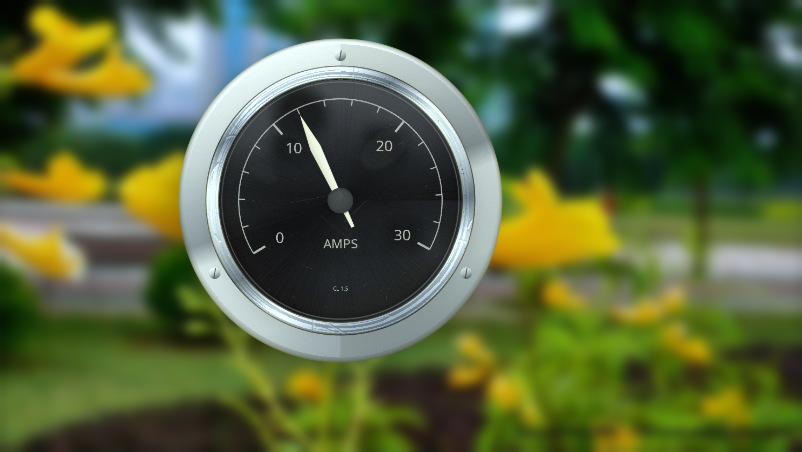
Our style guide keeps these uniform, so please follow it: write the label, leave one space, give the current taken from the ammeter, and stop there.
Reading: 12 A
